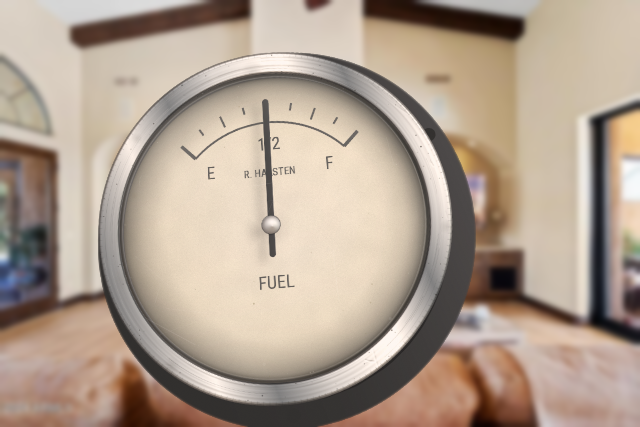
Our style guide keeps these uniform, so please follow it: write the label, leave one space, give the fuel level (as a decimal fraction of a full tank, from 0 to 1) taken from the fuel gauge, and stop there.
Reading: 0.5
